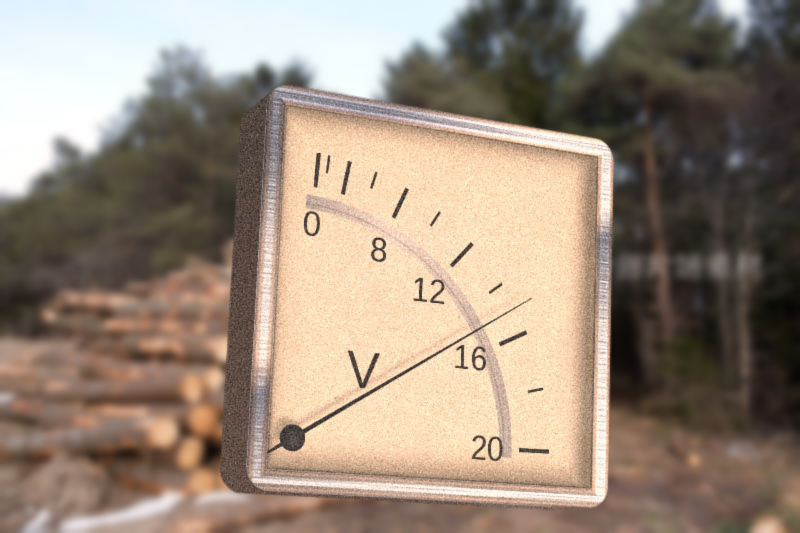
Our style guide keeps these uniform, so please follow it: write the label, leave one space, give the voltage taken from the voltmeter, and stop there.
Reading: 15 V
